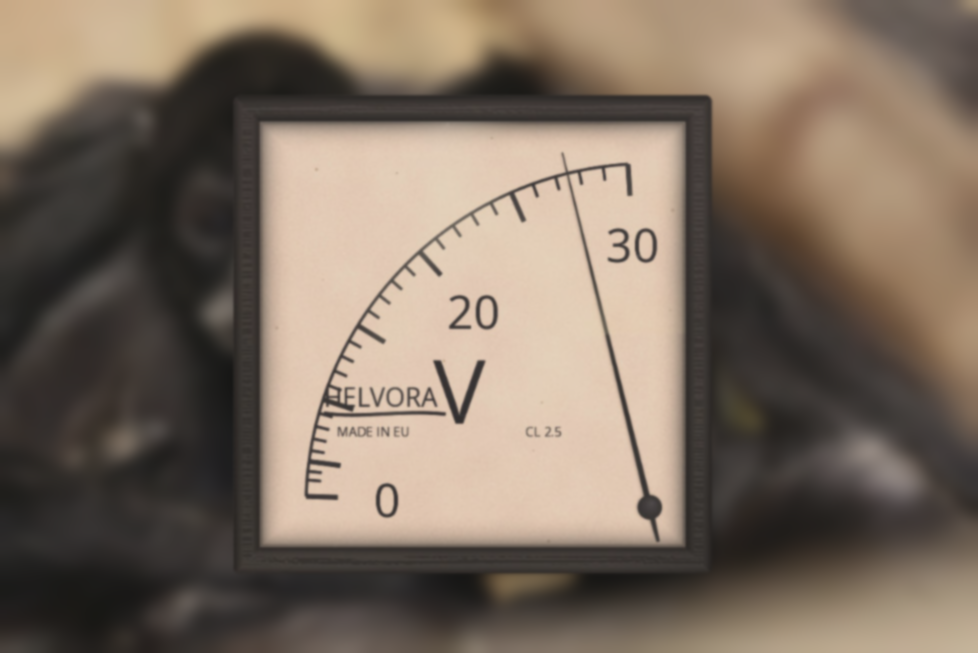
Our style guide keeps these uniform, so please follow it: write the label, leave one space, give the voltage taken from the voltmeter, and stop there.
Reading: 27.5 V
